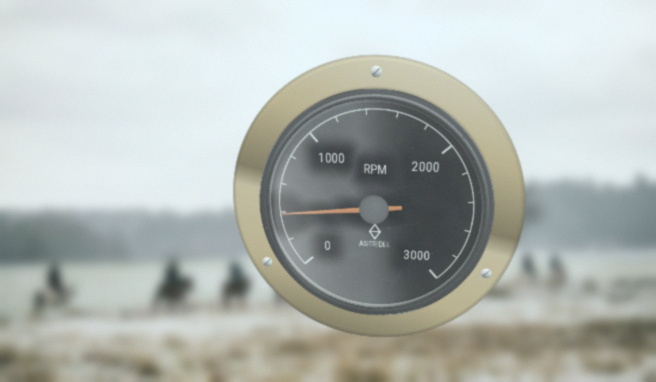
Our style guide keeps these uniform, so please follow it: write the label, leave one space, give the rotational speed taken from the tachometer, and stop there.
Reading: 400 rpm
